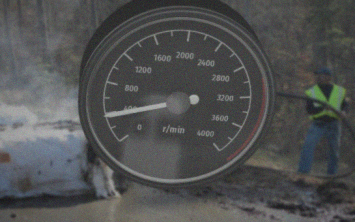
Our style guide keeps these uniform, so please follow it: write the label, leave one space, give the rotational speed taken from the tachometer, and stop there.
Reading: 400 rpm
